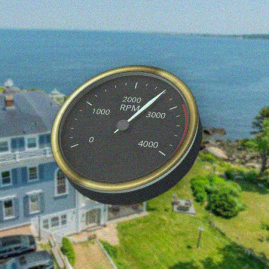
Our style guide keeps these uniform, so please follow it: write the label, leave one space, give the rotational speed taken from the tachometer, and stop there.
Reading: 2600 rpm
